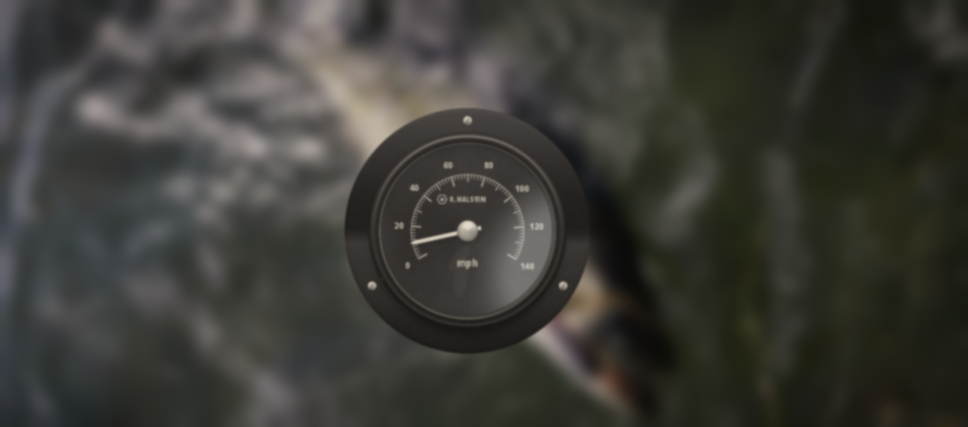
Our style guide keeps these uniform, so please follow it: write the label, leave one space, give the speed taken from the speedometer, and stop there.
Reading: 10 mph
